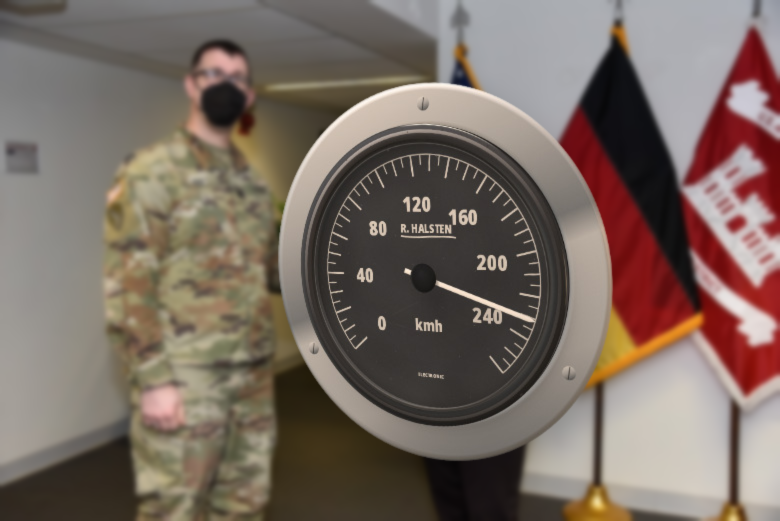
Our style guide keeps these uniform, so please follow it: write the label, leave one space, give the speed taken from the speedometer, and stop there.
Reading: 230 km/h
